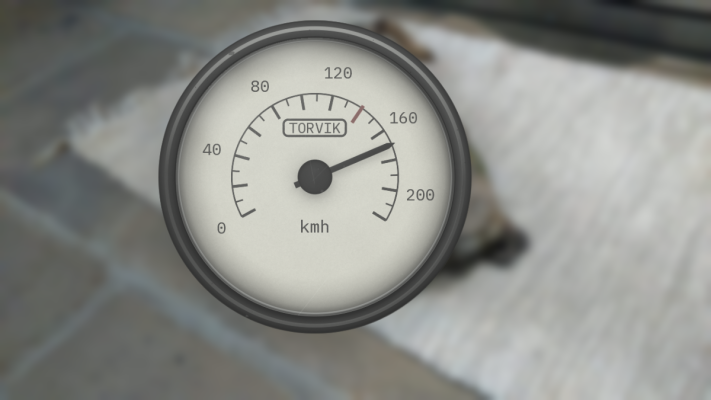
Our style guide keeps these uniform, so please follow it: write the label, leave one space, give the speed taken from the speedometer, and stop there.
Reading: 170 km/h
